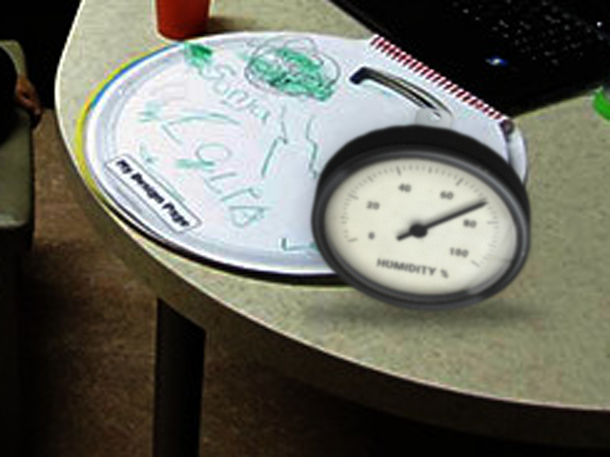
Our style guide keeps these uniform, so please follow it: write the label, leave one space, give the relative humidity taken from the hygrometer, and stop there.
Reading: 70 %
